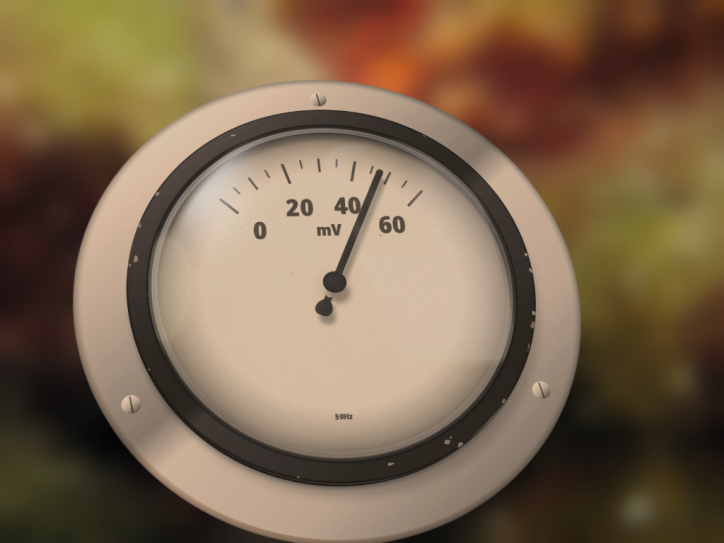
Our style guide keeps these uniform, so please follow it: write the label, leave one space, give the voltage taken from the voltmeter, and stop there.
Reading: 47.5 mV
